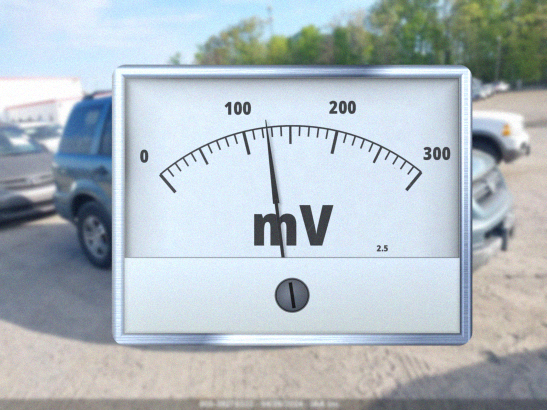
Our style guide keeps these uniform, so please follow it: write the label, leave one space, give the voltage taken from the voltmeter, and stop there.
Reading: 125 mV
